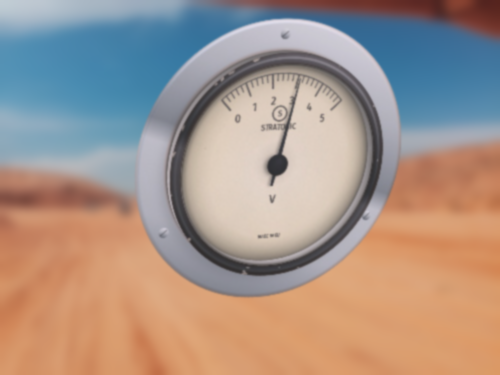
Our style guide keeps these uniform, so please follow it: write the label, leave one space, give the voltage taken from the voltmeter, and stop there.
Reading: 3 V
